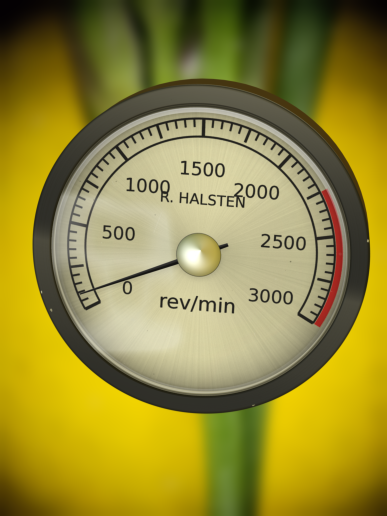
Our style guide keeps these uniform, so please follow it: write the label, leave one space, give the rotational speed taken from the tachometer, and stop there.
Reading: 100 rpm
